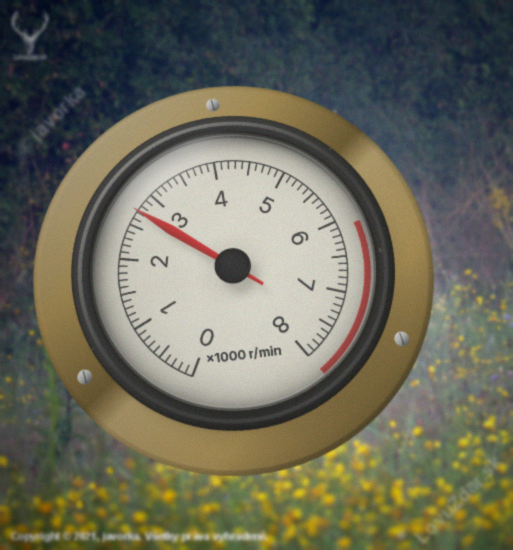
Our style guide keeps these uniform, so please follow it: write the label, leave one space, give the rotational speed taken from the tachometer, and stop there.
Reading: 2700 rpm
